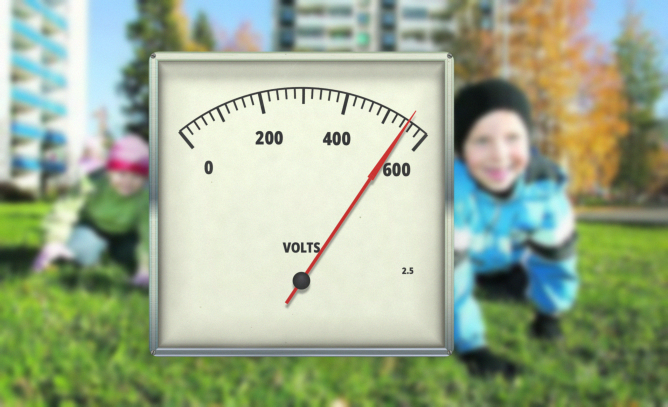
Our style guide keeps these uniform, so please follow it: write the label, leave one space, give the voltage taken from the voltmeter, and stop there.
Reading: 550 V
